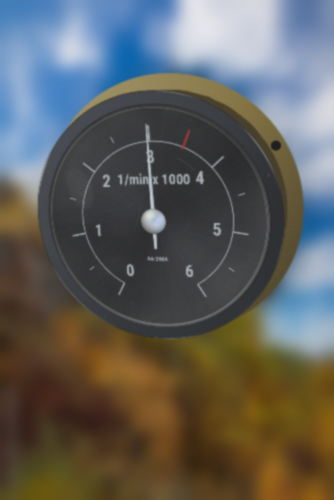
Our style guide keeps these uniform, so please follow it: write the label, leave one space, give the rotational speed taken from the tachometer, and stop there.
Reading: 3000 rpm
